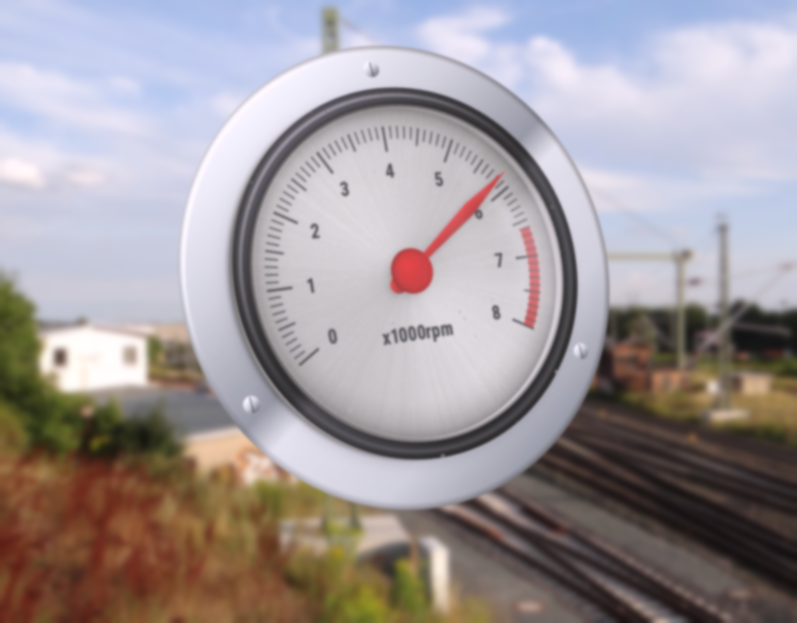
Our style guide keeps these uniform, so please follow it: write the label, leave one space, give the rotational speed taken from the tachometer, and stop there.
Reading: 5800 rpm
